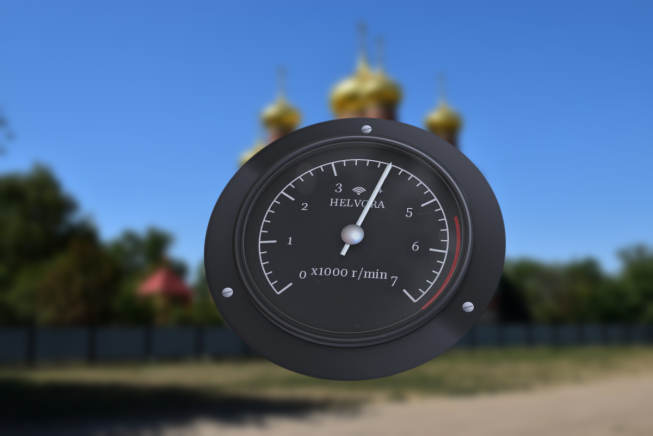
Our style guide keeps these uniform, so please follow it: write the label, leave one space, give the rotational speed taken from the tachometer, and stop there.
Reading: 4000 rpm
